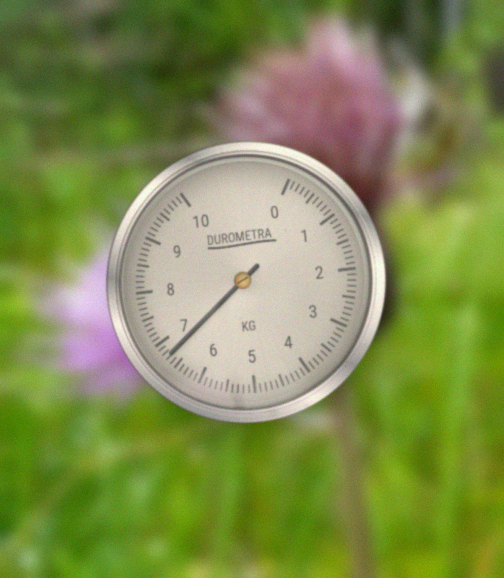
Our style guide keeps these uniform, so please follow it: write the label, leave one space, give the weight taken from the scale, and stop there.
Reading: 6.7 kg
